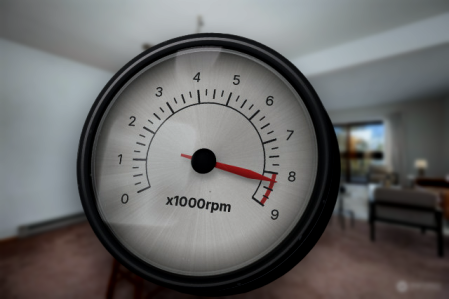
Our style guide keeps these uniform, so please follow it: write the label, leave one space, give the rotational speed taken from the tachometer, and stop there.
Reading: 8250 rpm
